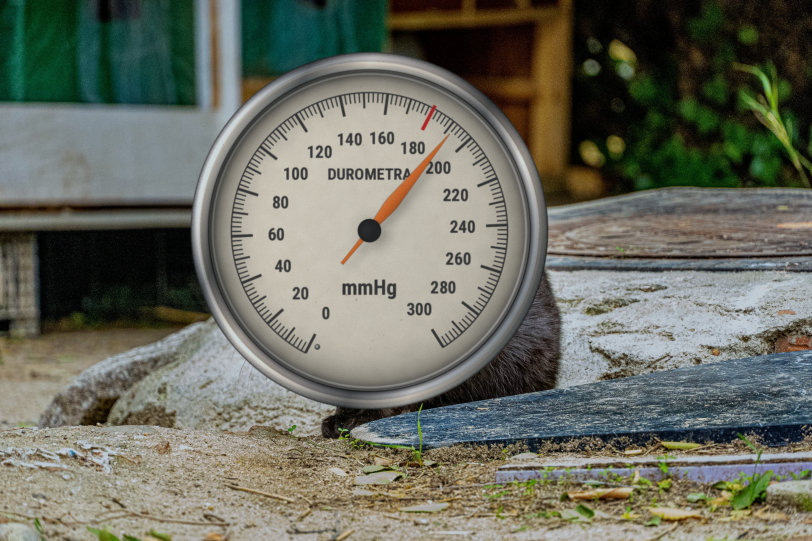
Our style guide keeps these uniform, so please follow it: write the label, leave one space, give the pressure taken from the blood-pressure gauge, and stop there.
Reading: 192 mmHg
